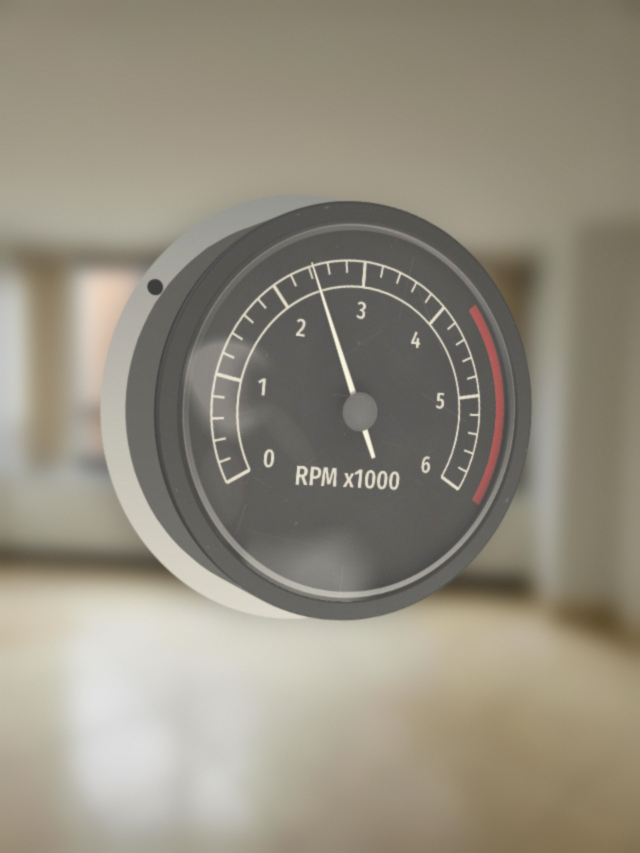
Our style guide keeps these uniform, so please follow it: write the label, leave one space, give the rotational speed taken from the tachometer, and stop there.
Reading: 2400 rpm
